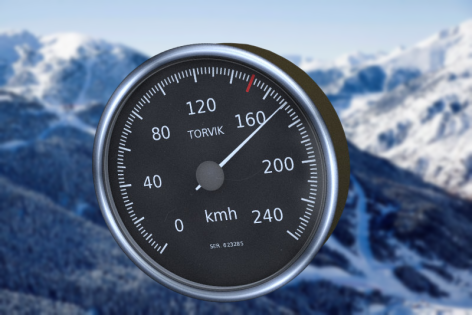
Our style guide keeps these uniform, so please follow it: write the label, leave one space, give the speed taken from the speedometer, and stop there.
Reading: 170 km/h
